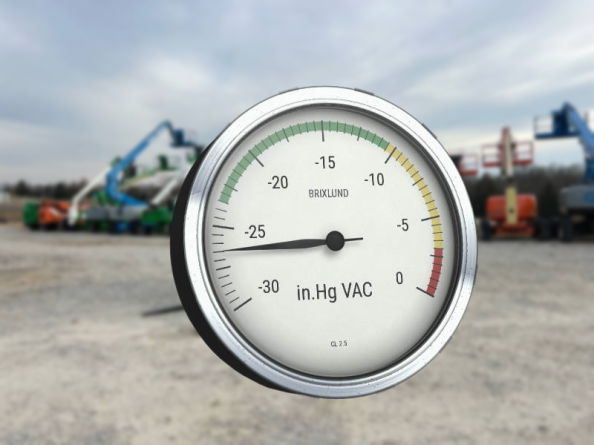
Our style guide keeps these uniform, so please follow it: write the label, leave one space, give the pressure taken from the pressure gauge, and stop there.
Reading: -26.5 inHg
